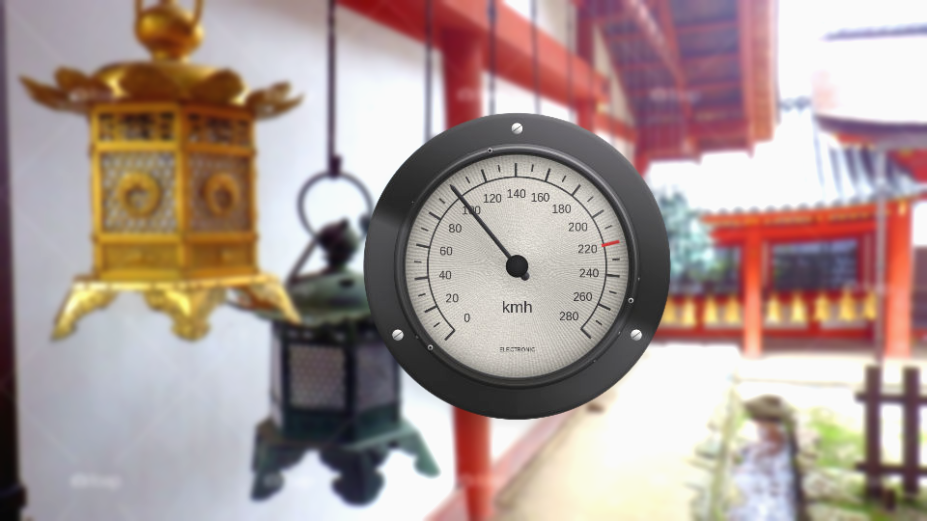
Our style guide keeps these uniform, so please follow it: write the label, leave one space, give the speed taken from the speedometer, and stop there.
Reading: 100 km/h
